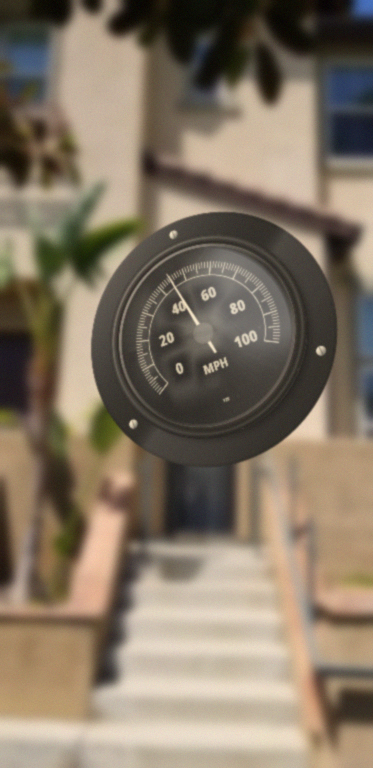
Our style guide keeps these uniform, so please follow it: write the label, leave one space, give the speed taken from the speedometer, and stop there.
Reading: 45 mph
